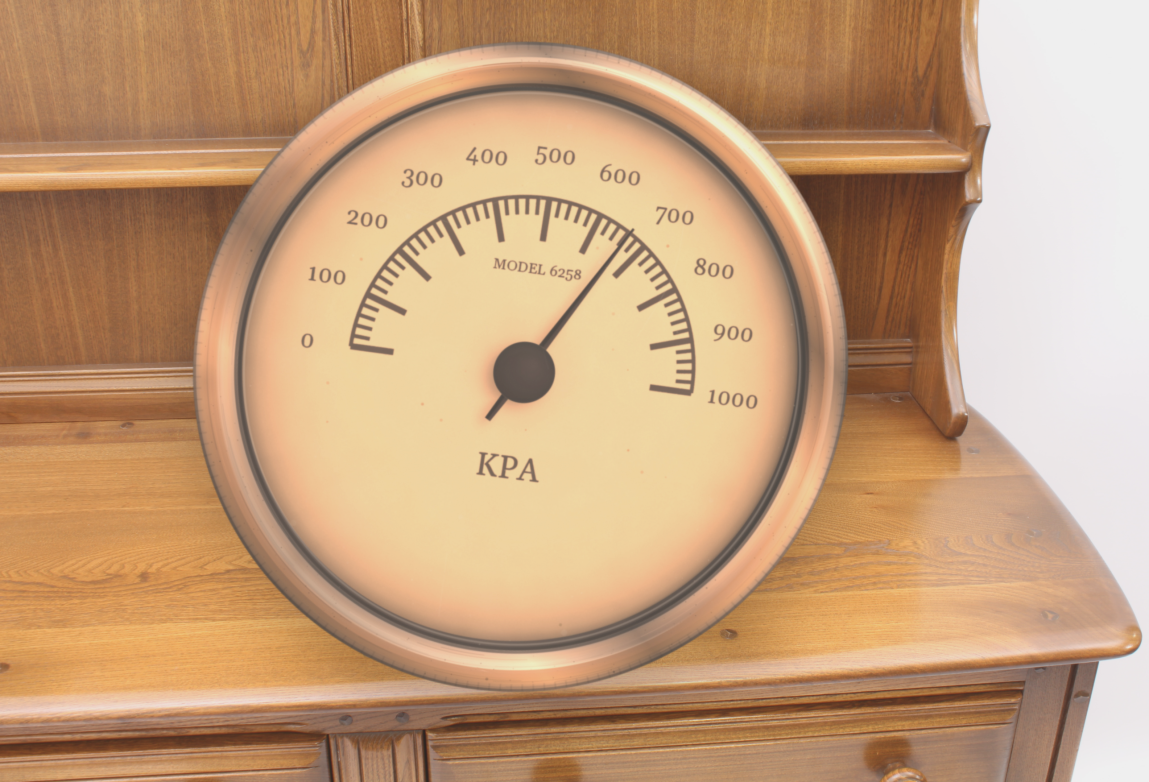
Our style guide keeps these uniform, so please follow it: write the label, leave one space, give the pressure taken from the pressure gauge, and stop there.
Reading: 660 kPa
